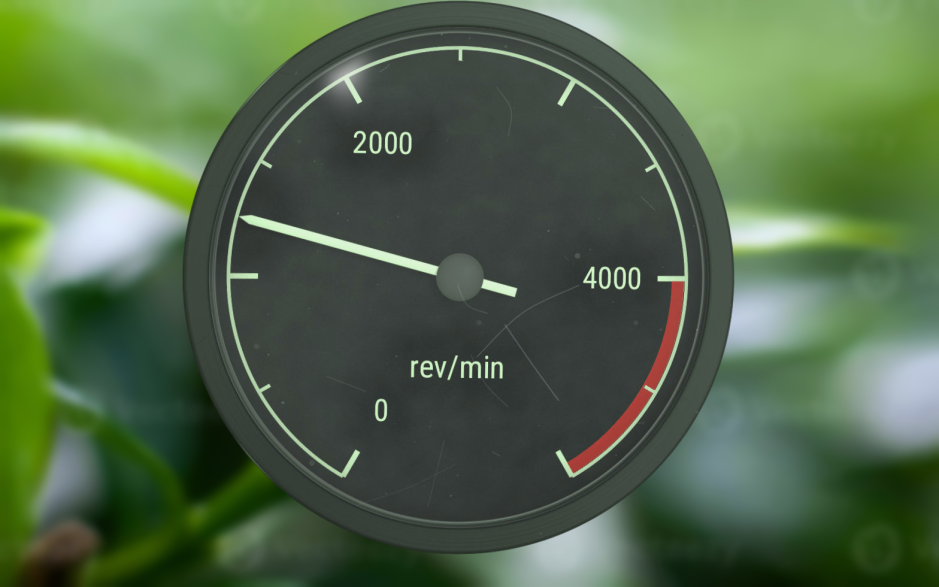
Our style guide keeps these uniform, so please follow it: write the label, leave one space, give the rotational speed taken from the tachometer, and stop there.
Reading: 1250 rpm
